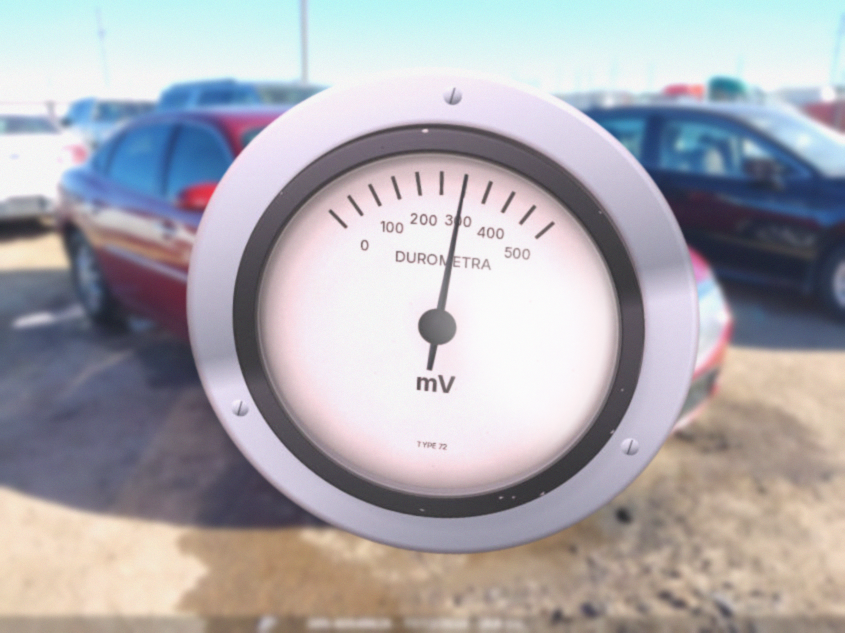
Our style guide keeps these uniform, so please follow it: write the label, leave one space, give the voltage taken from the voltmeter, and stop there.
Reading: 300 mV
